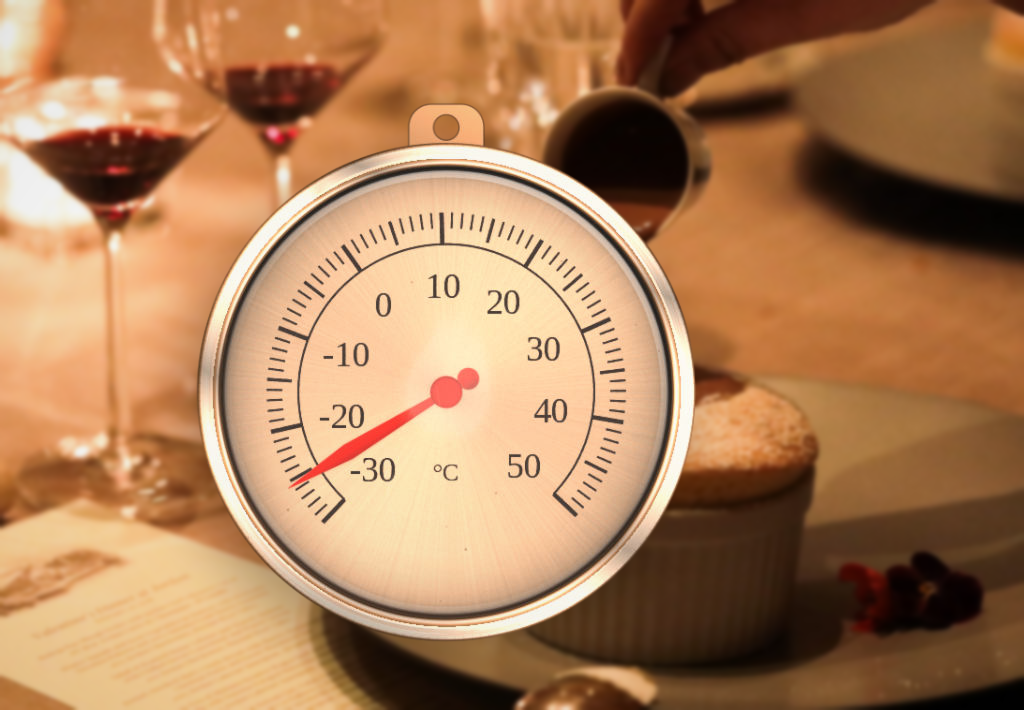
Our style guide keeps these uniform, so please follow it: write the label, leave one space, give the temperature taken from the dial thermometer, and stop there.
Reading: -25.5 °C
